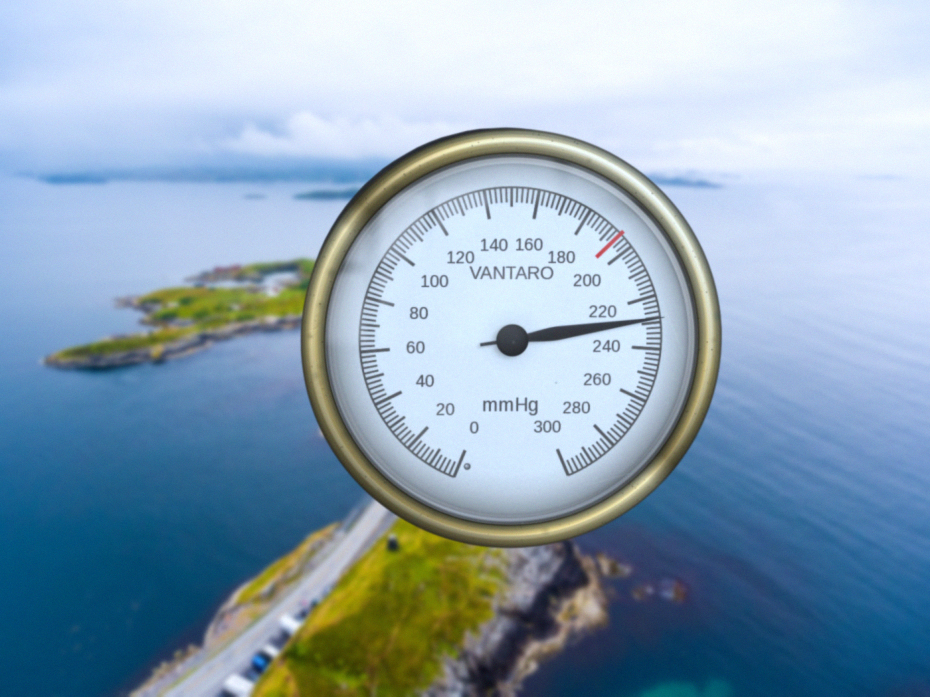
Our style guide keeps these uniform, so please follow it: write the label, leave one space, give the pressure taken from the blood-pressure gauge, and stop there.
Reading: 228 mmHg
